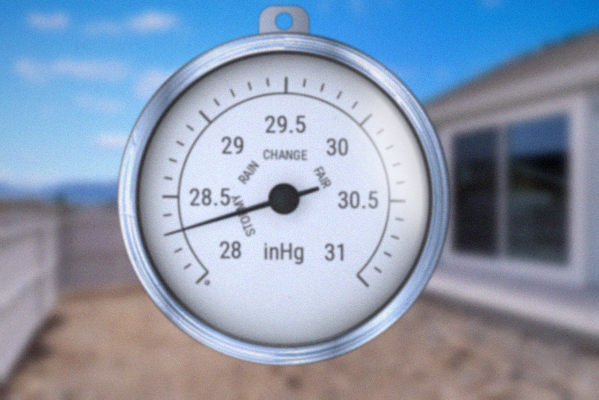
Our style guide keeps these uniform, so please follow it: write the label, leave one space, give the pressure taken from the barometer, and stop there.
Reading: 28.3 inHg
